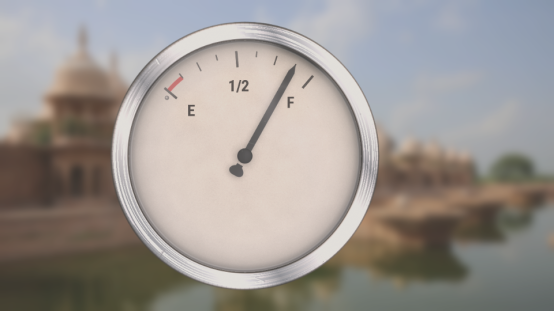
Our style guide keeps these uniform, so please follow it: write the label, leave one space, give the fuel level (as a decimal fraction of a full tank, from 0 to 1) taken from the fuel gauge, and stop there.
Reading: 0.875
